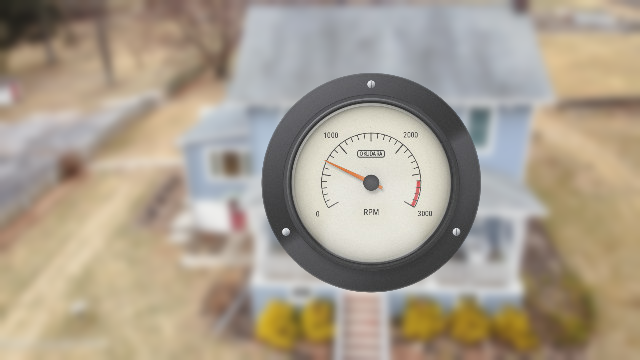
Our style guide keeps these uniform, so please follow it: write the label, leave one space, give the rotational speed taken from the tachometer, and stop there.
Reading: 700 rpm
